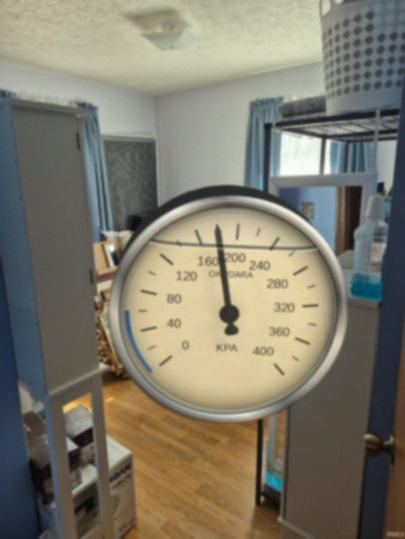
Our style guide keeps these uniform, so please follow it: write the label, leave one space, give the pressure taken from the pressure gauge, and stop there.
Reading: 180 kPa
